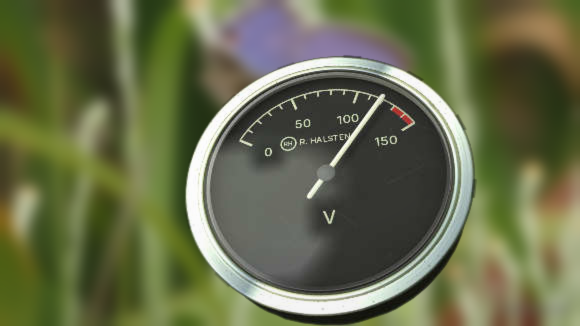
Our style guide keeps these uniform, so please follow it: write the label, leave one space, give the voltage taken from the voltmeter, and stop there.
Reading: 120 V
